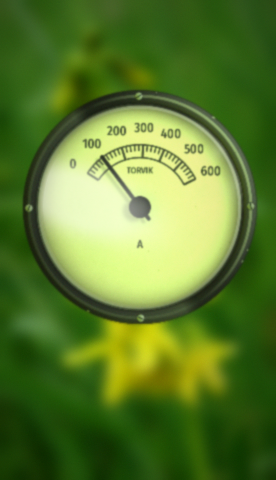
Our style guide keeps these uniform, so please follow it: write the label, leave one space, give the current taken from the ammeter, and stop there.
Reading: 100 A
